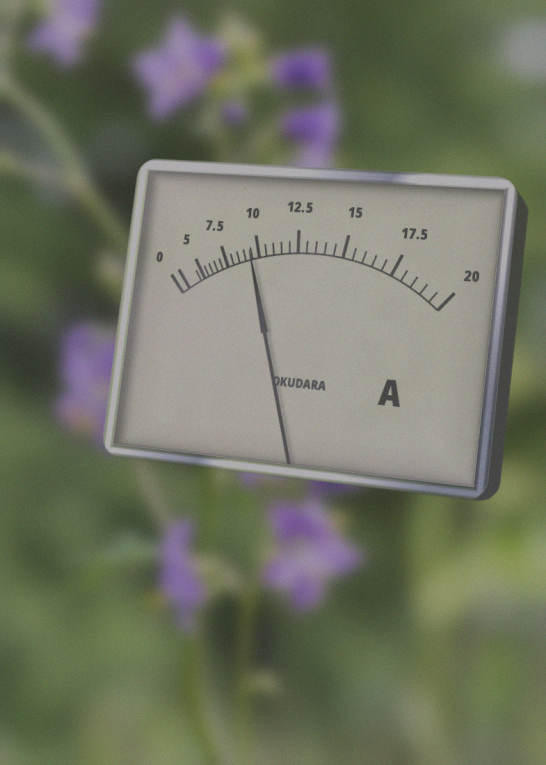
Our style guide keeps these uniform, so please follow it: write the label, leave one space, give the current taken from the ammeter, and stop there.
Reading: 9.5 A
